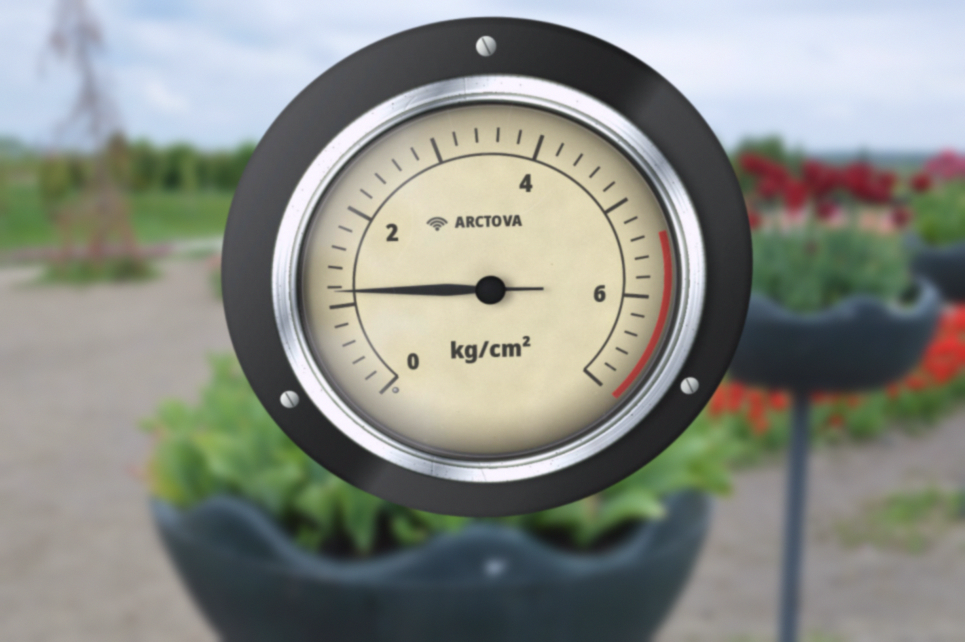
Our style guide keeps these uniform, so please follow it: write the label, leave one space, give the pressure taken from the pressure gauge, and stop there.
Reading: 1.2 kg/cm²
